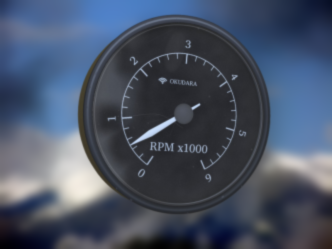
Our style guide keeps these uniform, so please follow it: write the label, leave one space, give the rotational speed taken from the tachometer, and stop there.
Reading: 500 rpm
